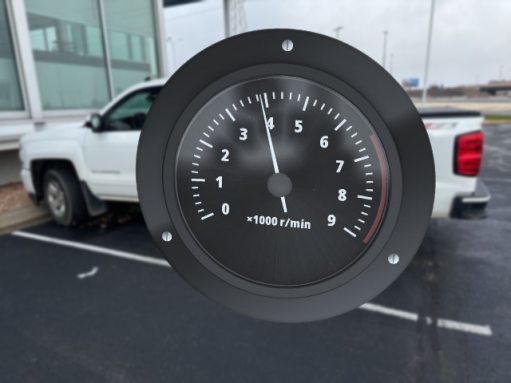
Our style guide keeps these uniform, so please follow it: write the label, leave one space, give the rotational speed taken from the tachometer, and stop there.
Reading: 3900 rpm
